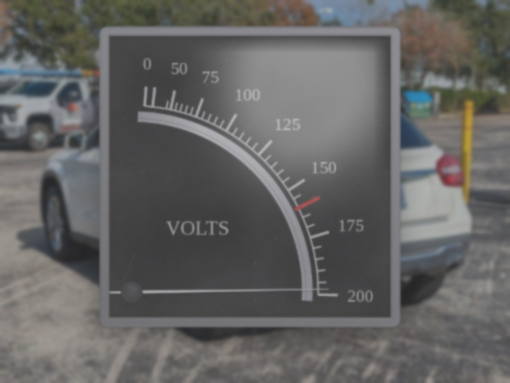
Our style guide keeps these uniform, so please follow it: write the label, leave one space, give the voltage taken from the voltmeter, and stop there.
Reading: 197.5 V
